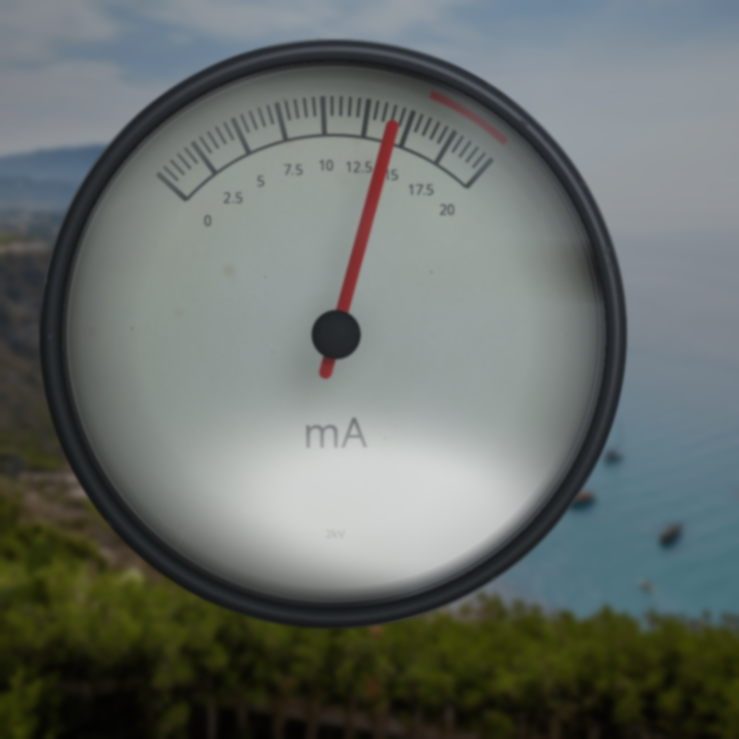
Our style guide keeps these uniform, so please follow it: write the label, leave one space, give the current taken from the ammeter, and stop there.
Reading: 14 mA
